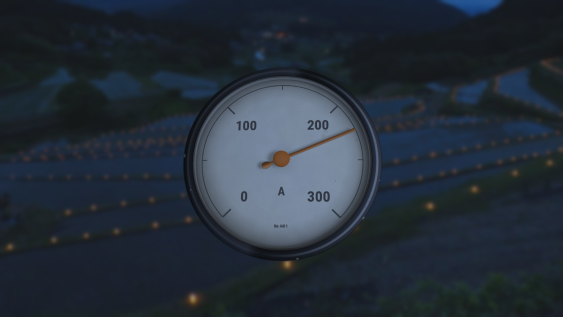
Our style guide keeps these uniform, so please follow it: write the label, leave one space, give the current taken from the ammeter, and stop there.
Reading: 225 A
